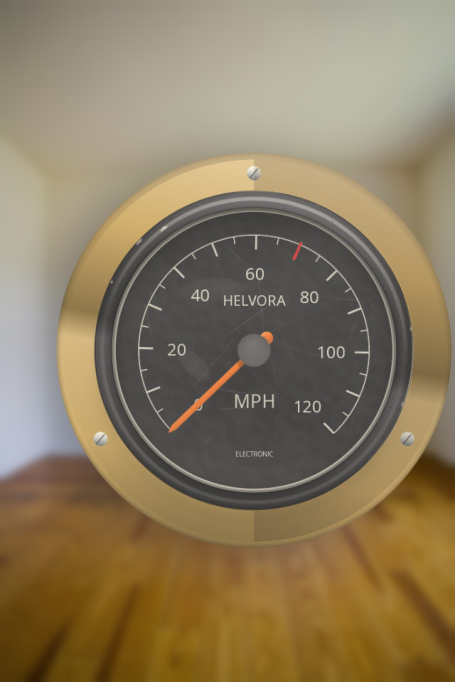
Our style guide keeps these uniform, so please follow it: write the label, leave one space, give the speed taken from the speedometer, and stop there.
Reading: 0 mph
